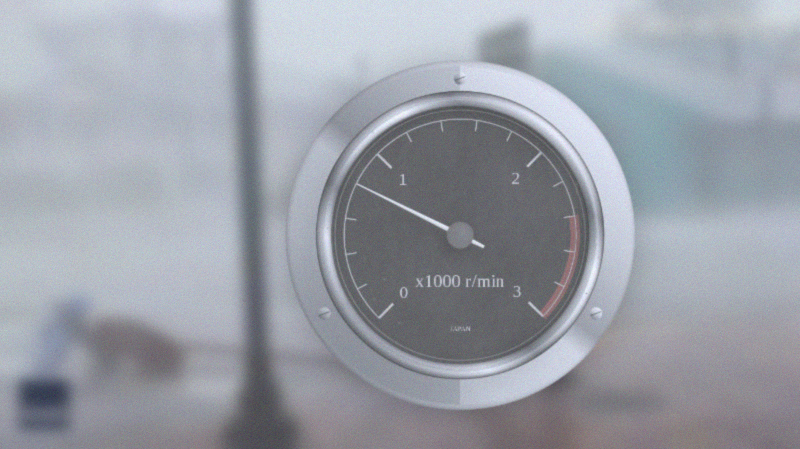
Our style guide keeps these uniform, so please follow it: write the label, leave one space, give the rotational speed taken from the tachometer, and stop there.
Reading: 800 rpm
